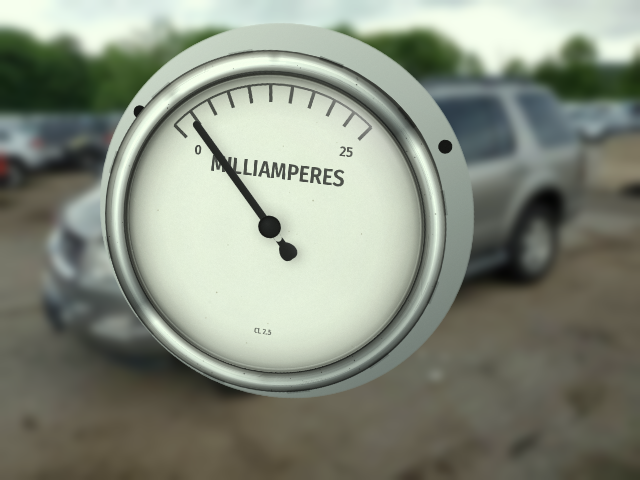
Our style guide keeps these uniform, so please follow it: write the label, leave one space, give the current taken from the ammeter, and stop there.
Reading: 2.5 mA
